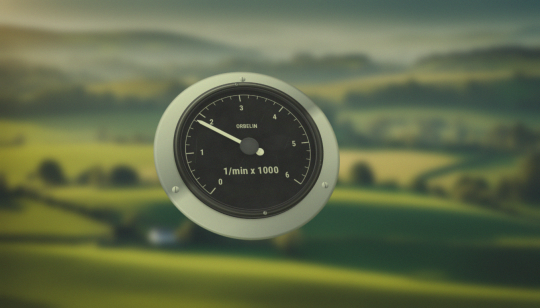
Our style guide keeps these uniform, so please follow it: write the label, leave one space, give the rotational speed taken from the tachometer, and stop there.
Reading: 1800 rpm
